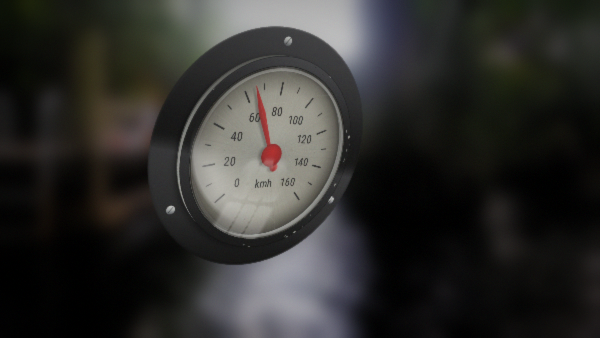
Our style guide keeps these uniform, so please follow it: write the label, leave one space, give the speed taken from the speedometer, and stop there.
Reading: 65 km/h
